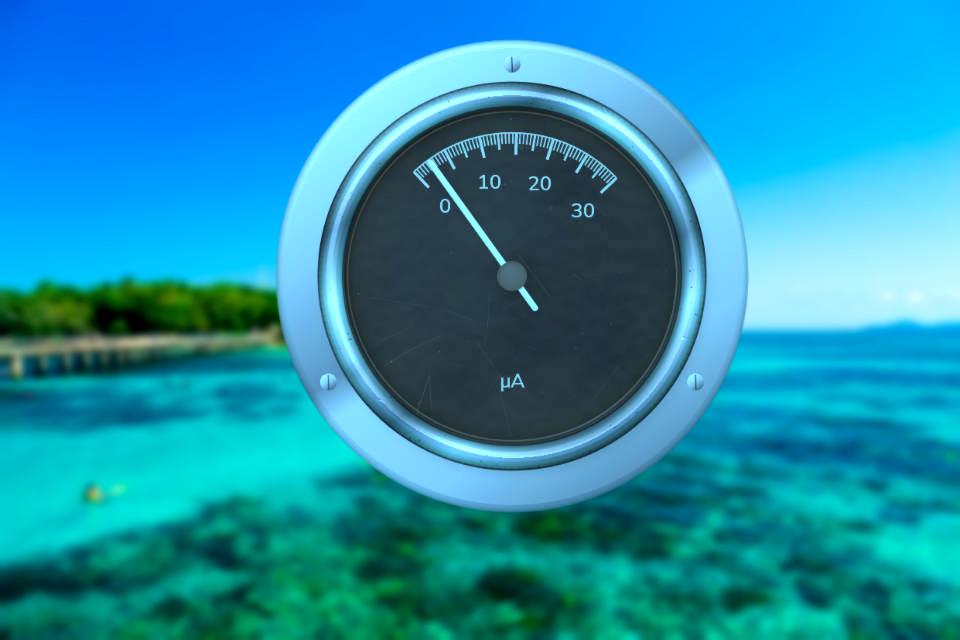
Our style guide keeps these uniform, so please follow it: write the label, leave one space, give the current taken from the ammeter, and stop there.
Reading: 2.5 µA
